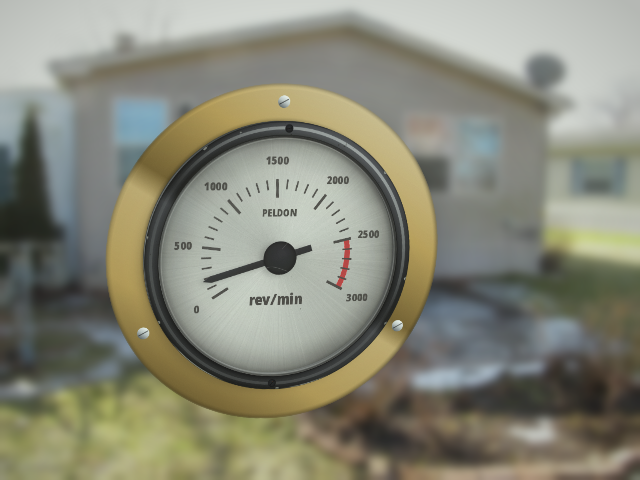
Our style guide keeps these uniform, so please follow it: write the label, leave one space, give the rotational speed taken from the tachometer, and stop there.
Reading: 200 rpm
